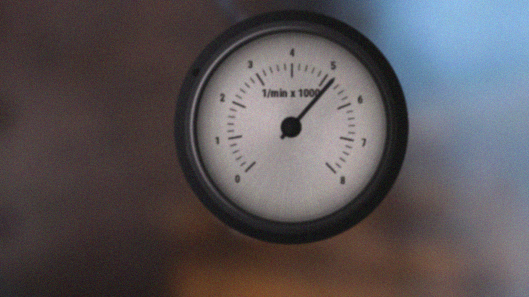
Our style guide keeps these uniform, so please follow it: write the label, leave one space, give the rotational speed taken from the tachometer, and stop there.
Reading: 5200 rpm
